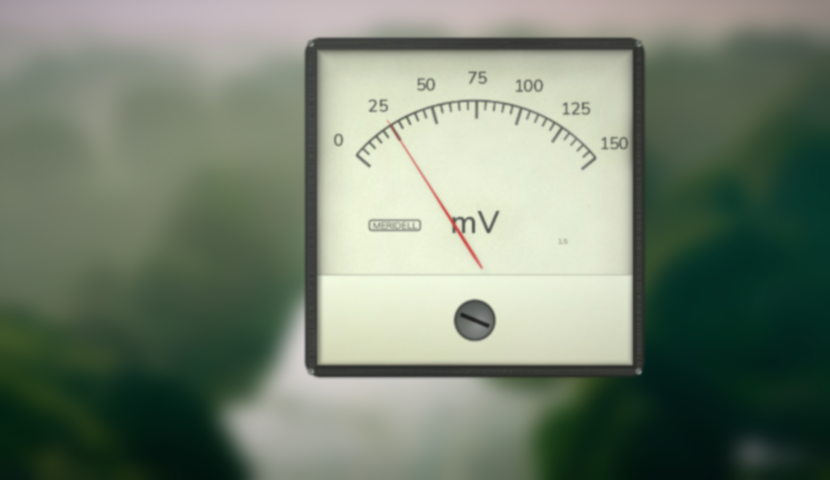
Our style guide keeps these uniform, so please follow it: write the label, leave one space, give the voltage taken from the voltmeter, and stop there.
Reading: 25 mV
